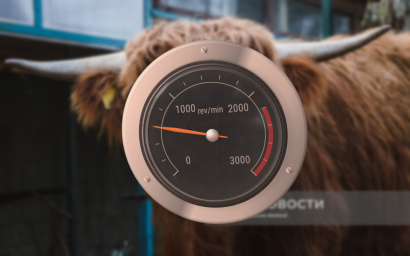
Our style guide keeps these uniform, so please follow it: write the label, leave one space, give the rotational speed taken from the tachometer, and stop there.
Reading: 600 rpm
